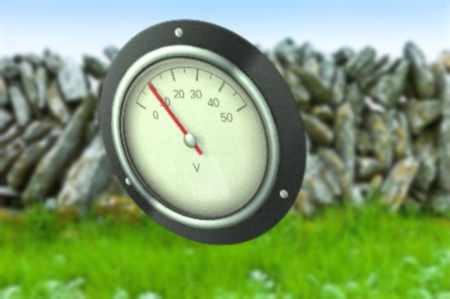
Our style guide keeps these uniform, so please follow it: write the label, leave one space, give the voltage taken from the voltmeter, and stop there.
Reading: 10 V
